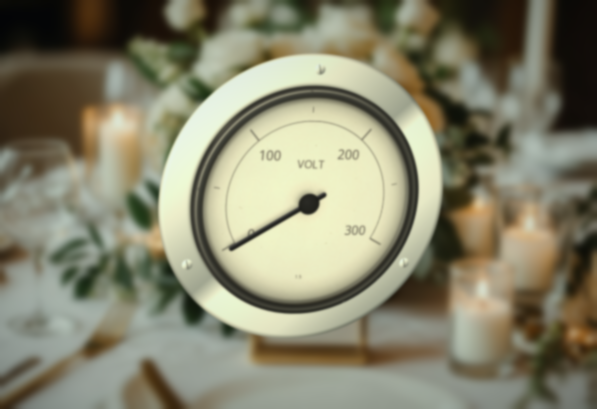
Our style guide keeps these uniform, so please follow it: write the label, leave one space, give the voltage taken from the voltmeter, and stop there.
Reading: 0 V
